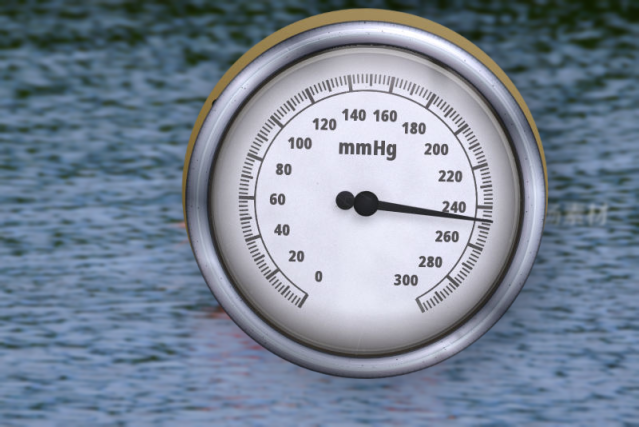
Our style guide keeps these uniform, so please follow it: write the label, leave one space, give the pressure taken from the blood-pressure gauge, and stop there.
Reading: 246 mmHg
